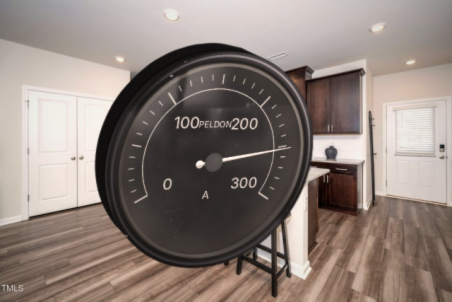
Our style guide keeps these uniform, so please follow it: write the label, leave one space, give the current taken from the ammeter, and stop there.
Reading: 250 A
